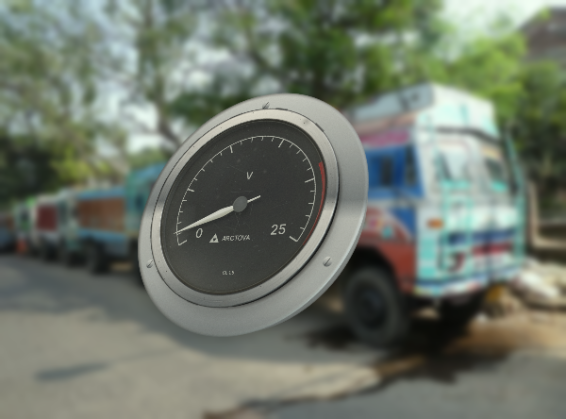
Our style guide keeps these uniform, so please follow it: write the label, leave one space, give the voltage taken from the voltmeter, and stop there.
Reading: 1 V
